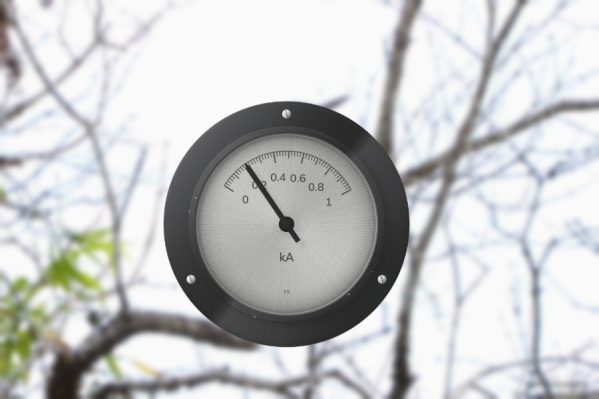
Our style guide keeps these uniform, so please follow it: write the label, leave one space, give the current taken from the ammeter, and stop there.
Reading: 0.2 kA
